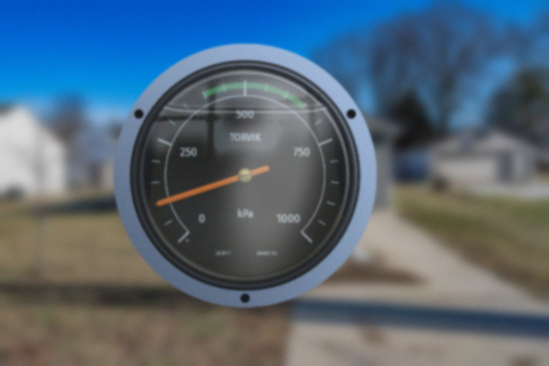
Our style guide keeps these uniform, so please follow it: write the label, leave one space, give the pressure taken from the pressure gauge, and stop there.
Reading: 100 kPa
